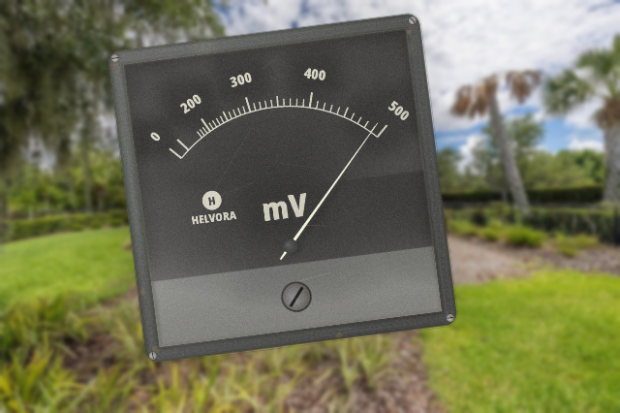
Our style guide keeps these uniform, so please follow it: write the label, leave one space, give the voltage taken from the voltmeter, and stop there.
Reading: 490 mV
